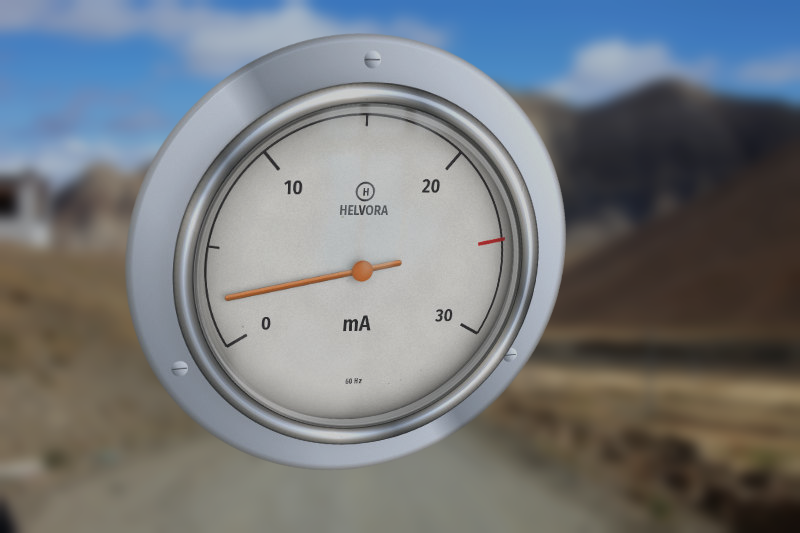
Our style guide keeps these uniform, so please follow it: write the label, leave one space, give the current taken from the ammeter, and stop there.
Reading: 2.5 mA
